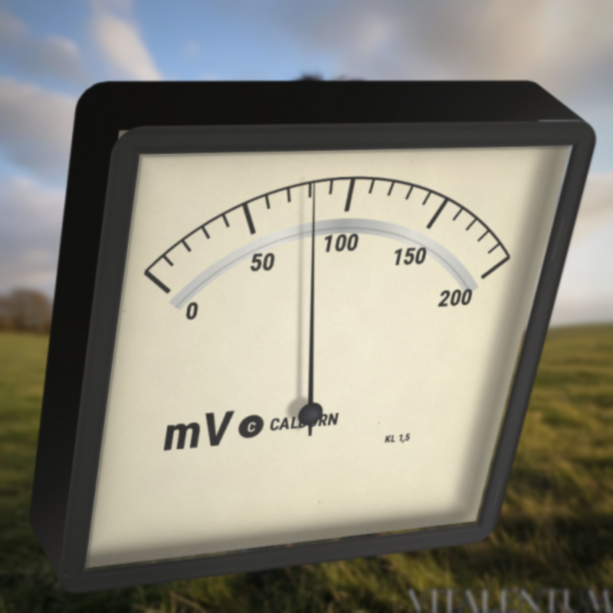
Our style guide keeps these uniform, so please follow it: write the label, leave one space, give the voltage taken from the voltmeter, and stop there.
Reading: 80 mV
